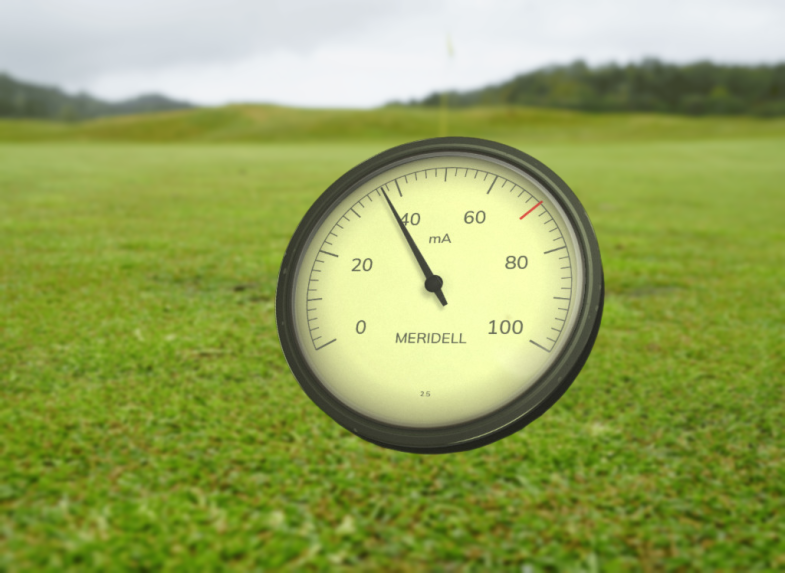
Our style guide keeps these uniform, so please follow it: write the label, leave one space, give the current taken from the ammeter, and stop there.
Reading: 37 mA
